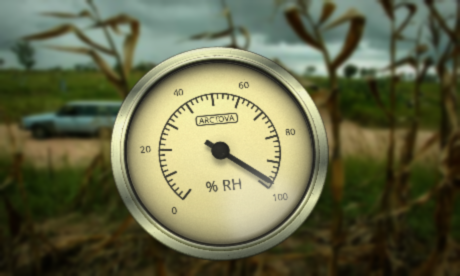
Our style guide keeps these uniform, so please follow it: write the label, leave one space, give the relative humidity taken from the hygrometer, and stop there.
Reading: 98 %
